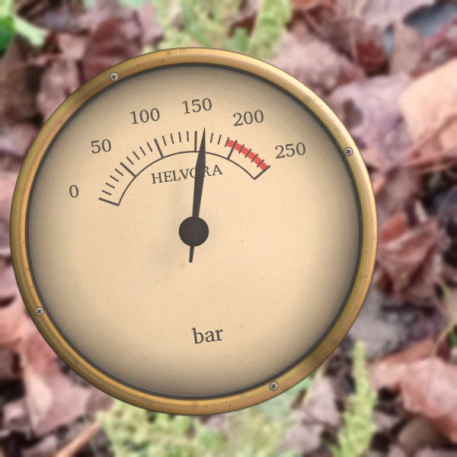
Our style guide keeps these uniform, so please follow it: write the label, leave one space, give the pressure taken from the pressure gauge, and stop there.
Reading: 160 bar
